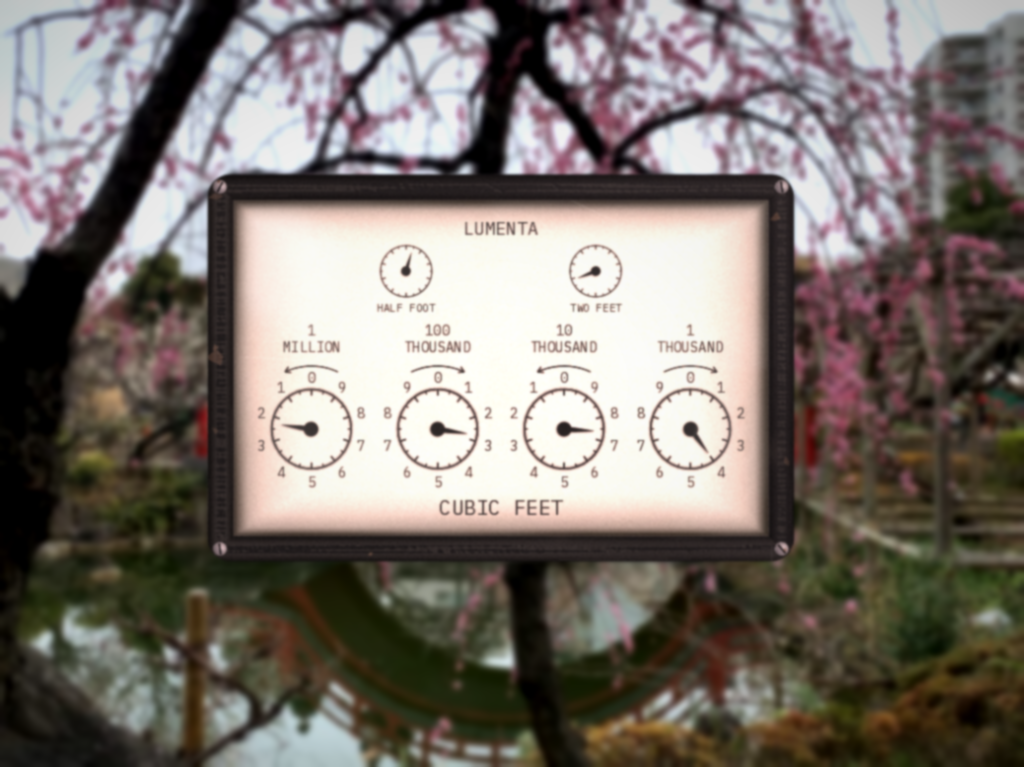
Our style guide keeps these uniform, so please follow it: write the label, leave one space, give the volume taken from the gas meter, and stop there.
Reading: 227400 ft³
